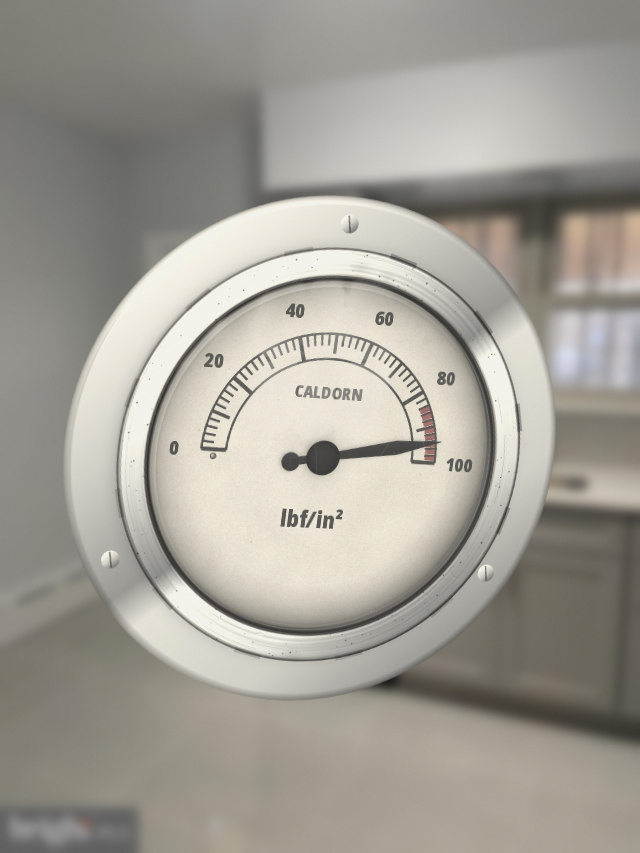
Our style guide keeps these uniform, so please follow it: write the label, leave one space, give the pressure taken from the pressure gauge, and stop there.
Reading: 94 psi
